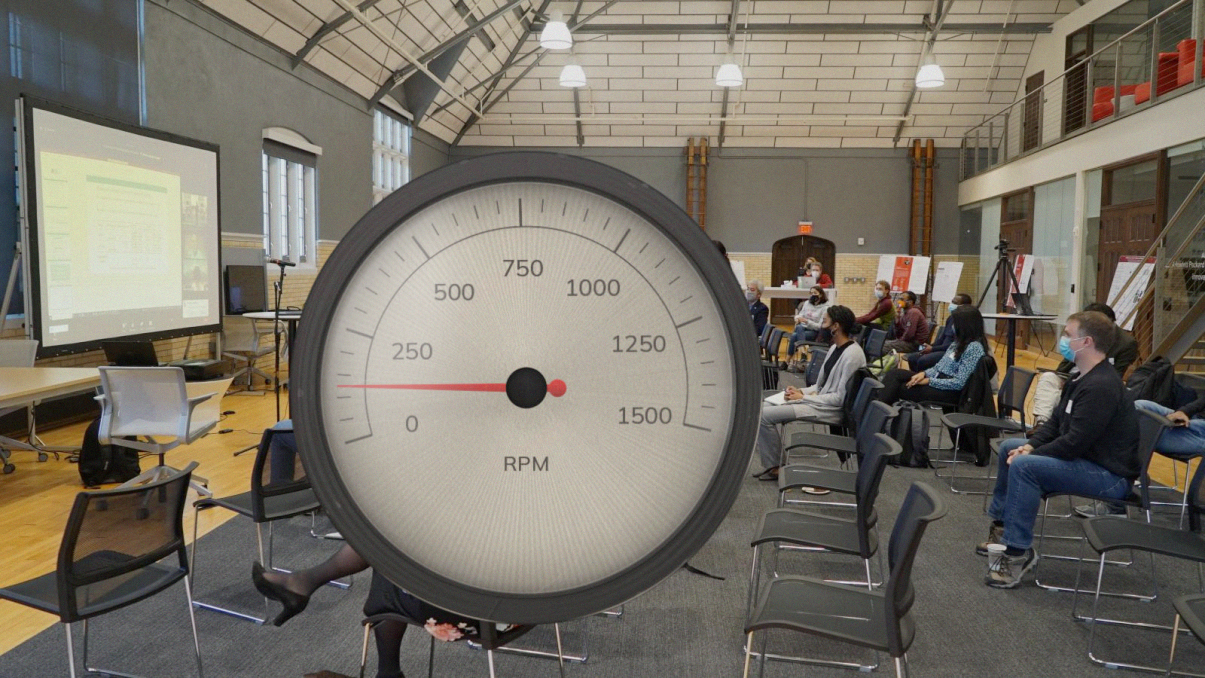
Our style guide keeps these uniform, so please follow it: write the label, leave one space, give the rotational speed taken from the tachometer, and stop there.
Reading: 125 rpm
